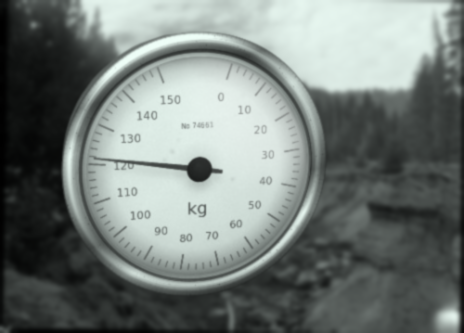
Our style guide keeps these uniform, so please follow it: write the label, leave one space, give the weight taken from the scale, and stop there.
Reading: 122 kg
